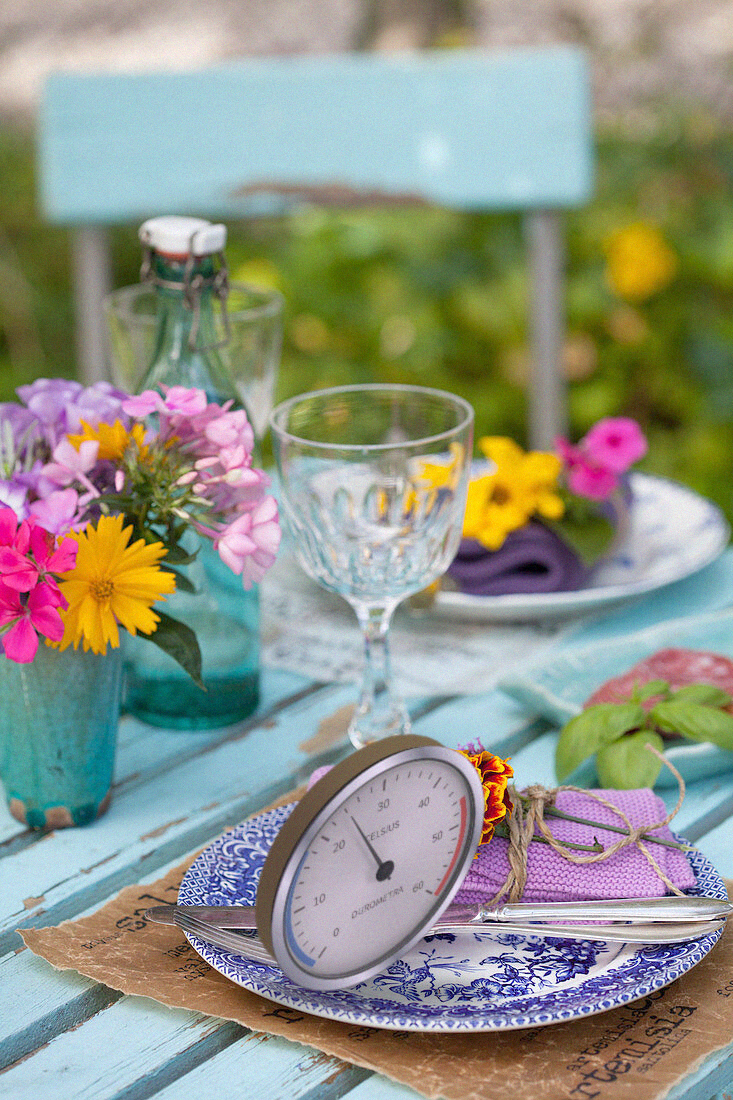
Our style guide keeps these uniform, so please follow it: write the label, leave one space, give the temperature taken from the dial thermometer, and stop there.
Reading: 24 °C
